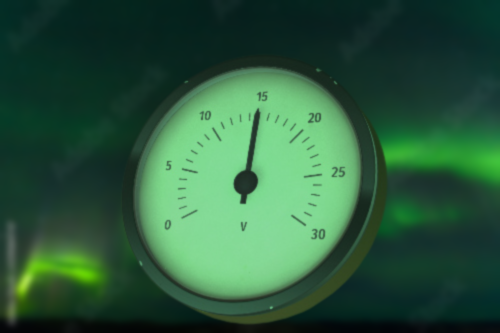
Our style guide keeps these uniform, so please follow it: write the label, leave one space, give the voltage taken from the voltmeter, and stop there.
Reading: 15 V
